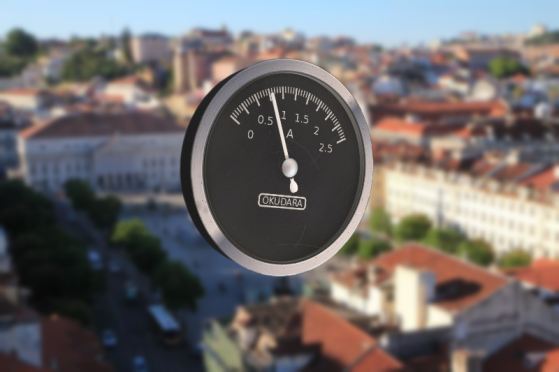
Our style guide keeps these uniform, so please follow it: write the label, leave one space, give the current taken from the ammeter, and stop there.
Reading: 0.75 A
